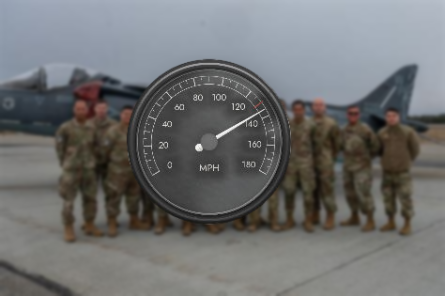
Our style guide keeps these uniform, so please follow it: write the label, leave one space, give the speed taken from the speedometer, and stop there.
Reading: 135 mph
